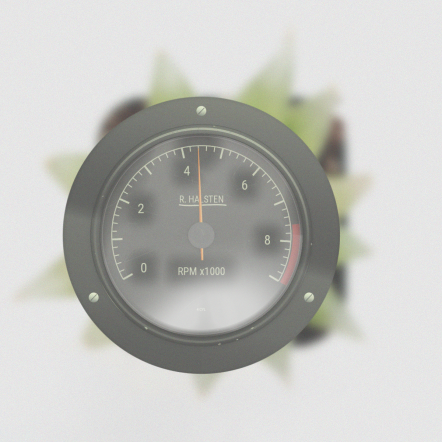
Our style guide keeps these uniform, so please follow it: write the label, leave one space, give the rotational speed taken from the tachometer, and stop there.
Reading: 4400 rpm
